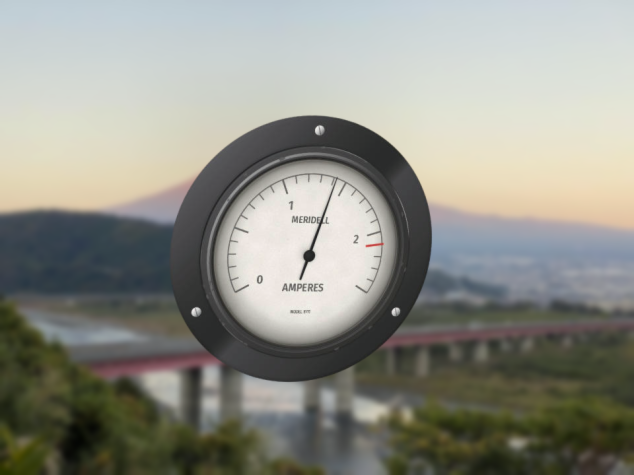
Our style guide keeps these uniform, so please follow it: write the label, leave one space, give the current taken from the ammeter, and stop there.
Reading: 1.4 A
